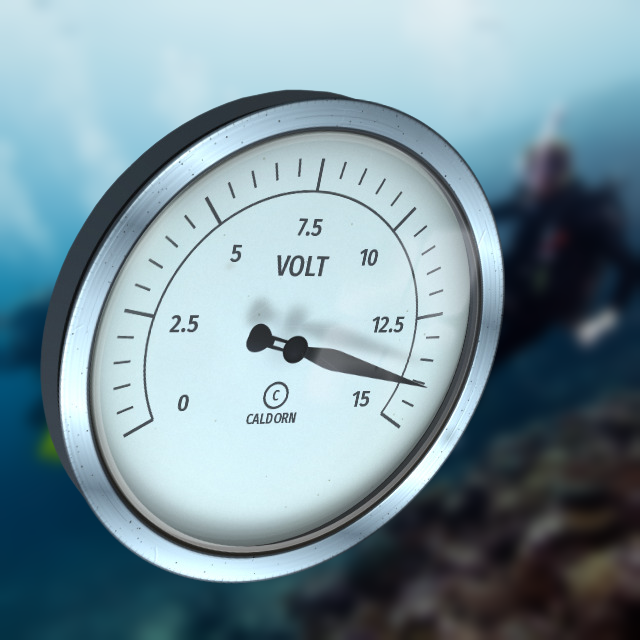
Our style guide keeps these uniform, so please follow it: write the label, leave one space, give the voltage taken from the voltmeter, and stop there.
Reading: 14 V
